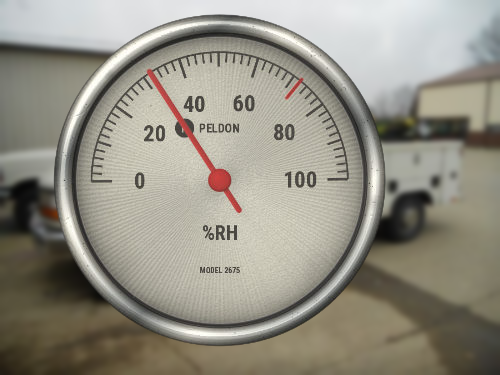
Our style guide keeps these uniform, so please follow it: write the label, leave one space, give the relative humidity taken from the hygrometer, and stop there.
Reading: 32 %
